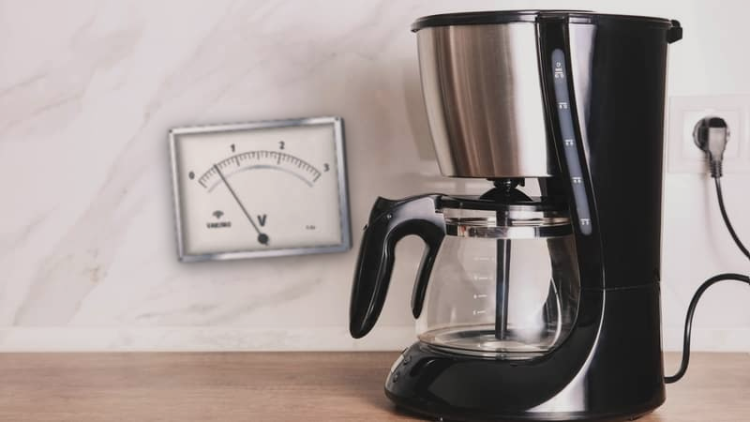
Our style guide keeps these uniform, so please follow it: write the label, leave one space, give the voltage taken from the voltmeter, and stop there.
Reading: 0.5 V
